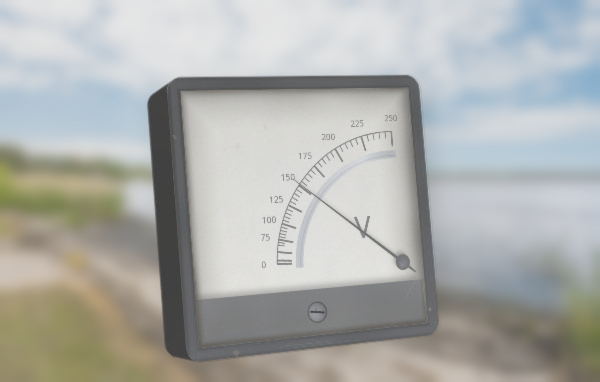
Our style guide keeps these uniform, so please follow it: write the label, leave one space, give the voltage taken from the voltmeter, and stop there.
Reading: 150 V
